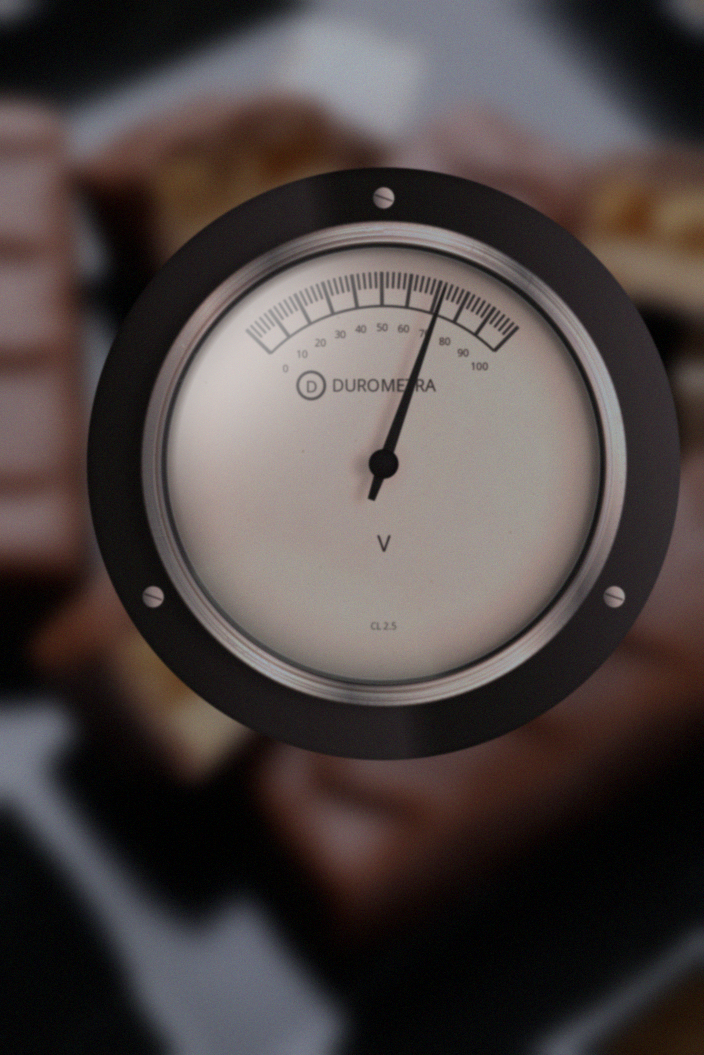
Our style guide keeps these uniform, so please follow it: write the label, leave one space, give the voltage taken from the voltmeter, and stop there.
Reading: 72 V
